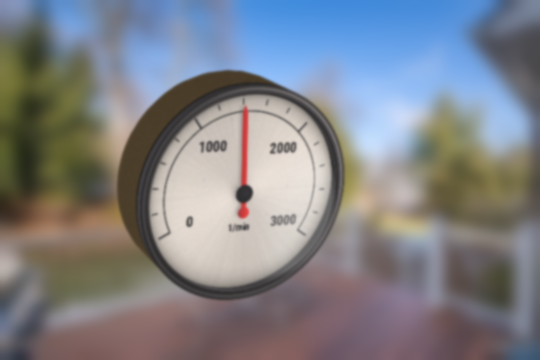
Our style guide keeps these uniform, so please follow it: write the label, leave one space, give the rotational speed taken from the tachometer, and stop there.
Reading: 1400 rpm
